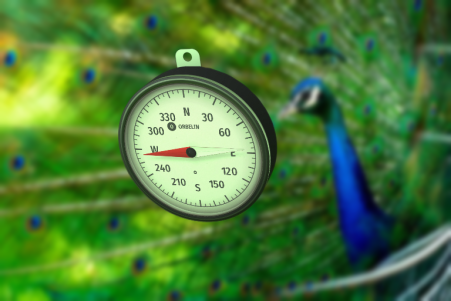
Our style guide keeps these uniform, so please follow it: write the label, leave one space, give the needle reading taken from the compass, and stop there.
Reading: 265 °
